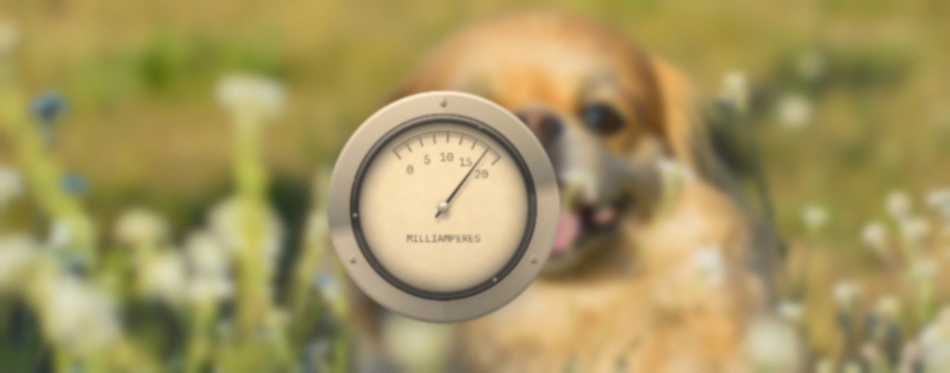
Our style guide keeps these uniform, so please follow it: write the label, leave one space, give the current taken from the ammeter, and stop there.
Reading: 17.5 mA
